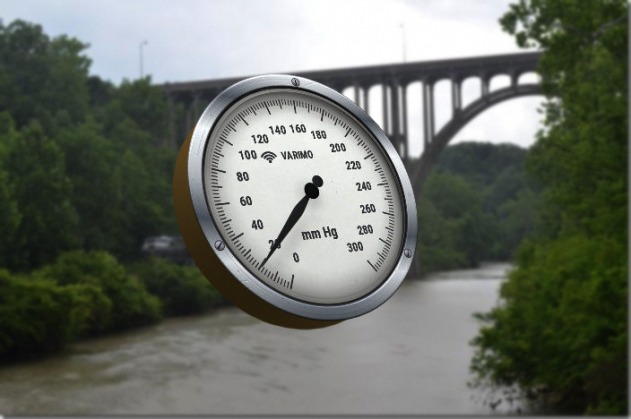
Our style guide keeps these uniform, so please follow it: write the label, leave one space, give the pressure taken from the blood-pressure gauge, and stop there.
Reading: 20 mmHg
